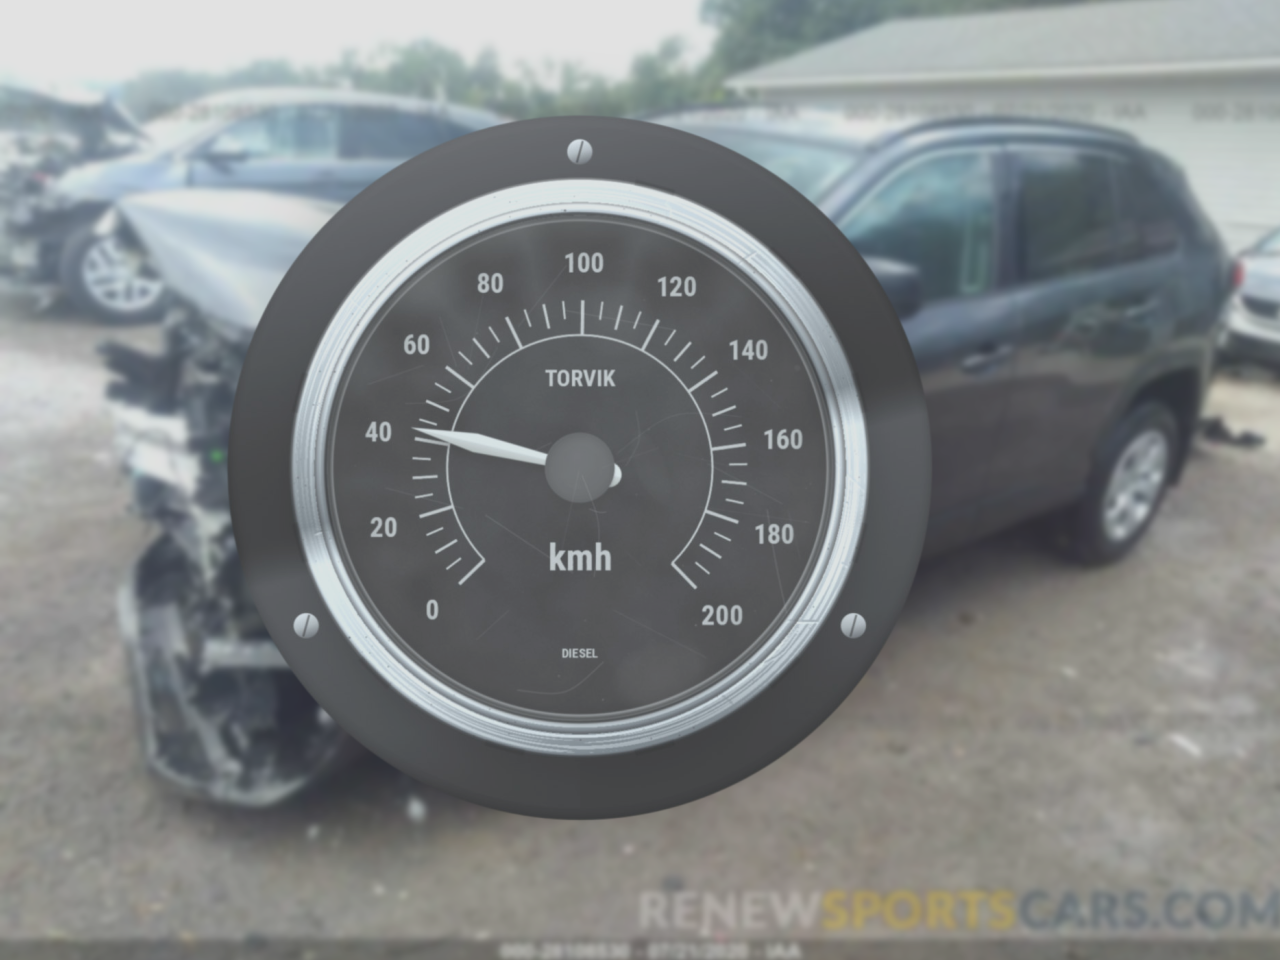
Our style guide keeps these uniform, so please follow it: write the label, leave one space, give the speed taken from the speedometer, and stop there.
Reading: 42.5 km/h
